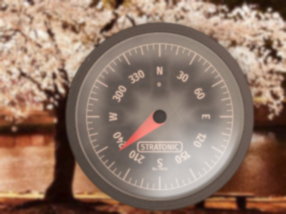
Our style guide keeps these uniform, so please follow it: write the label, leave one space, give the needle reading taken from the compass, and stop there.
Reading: 230 °
